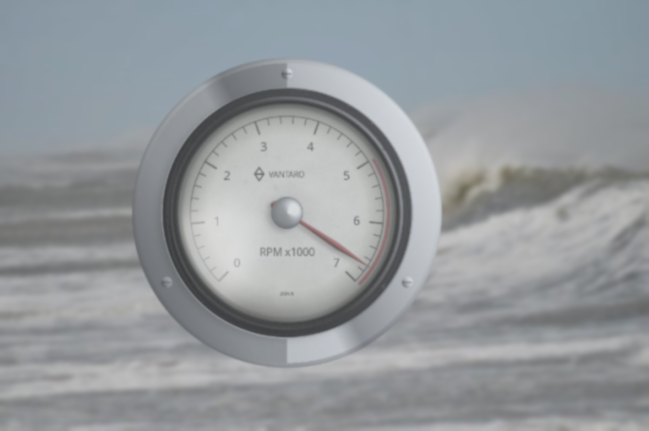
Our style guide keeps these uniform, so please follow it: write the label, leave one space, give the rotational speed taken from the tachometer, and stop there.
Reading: 6700 rpm
